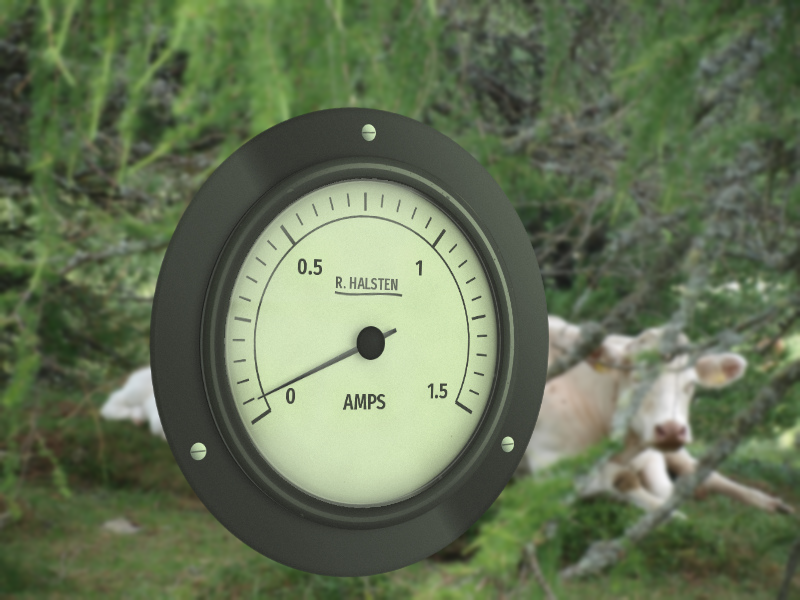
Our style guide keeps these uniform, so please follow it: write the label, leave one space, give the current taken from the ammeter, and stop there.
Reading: 0.05 A
